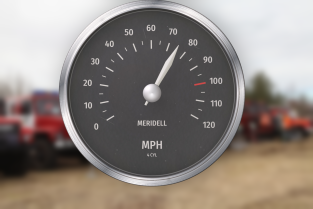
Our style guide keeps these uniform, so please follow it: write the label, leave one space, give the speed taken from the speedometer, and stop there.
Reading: 75 mph
